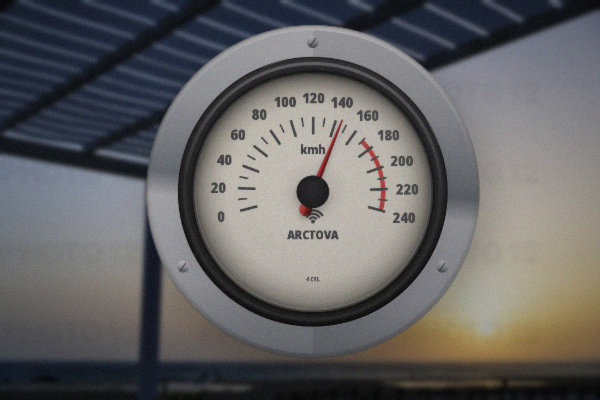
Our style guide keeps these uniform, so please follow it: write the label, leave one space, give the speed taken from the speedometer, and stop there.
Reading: 145 km/h
